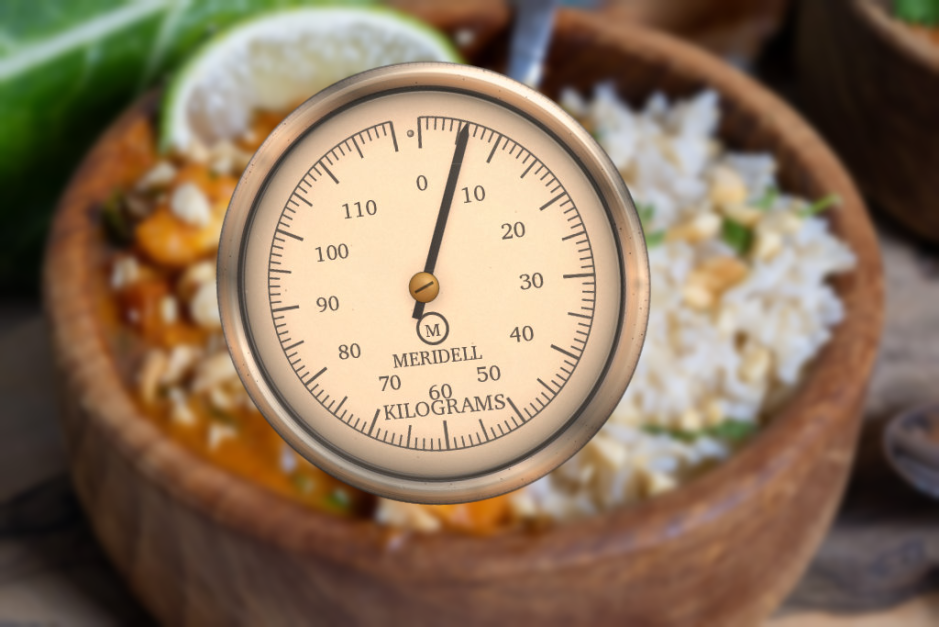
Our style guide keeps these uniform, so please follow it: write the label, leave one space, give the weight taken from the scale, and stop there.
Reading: 6 kg
